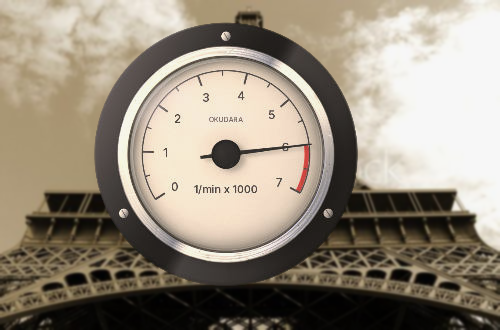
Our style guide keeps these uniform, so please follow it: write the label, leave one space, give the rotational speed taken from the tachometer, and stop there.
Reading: 6000 rpm
